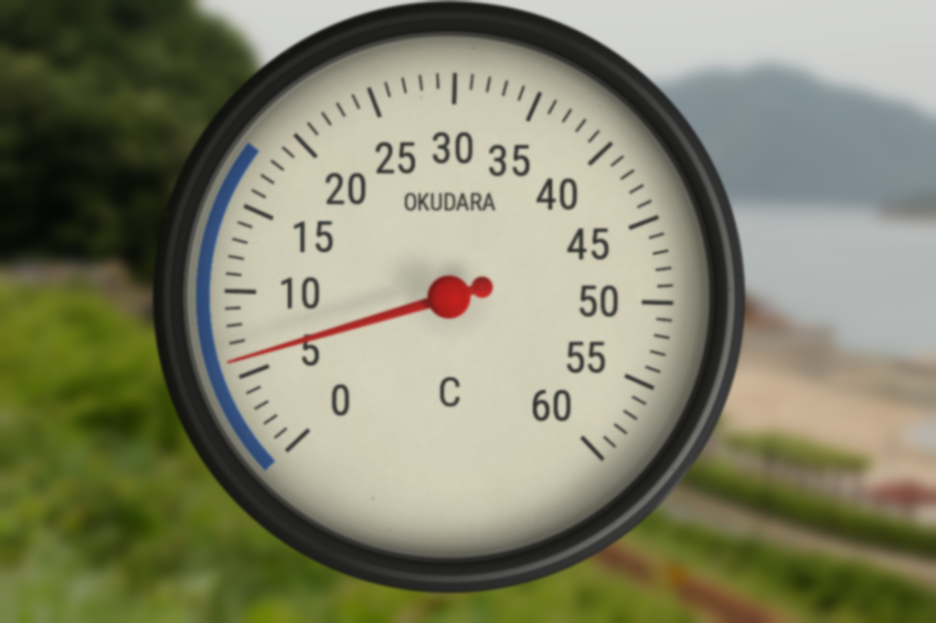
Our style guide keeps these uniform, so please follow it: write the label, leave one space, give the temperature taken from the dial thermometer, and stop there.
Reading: 6 °C
